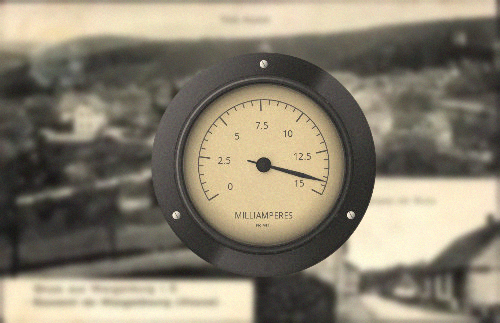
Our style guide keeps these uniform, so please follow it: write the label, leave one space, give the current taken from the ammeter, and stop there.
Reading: 14.25 mA
